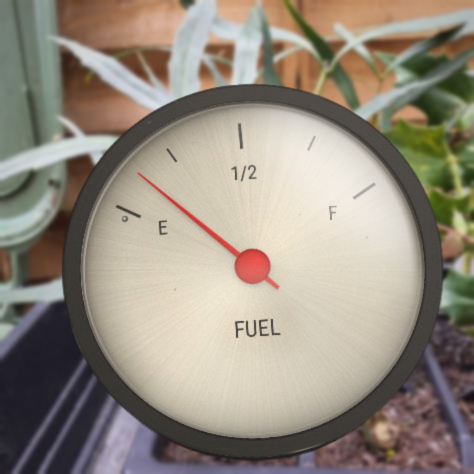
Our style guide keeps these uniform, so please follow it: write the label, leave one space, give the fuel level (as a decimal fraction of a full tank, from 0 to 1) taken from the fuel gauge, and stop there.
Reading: 0.125
